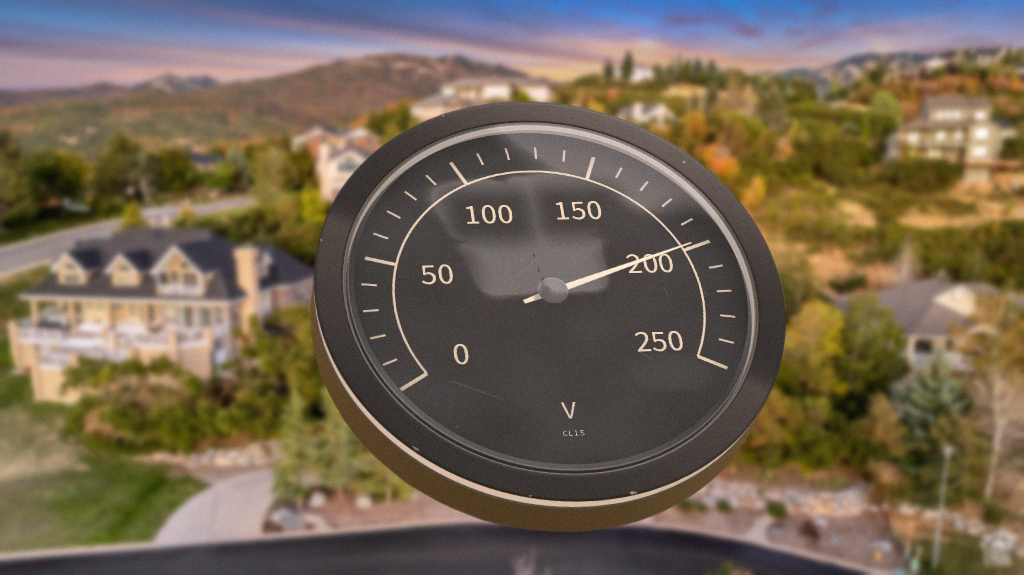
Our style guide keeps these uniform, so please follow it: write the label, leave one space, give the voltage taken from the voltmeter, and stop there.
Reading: 200 V
